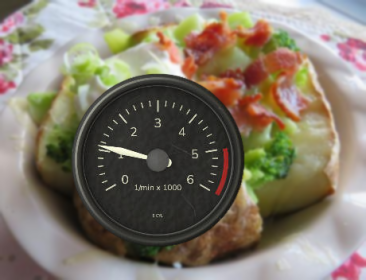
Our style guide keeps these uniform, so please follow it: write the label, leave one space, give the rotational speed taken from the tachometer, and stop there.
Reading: 1100 rpm
